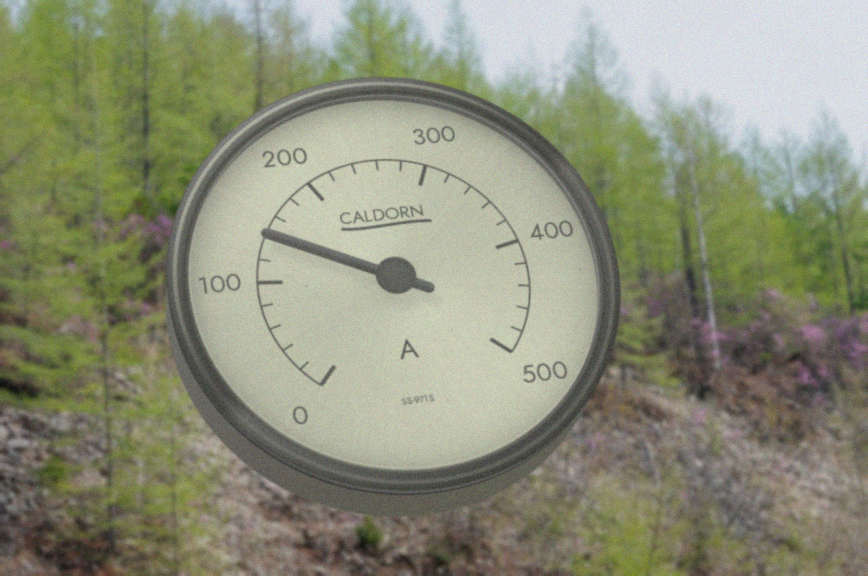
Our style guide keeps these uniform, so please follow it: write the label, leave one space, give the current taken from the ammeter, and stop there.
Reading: 140 A
